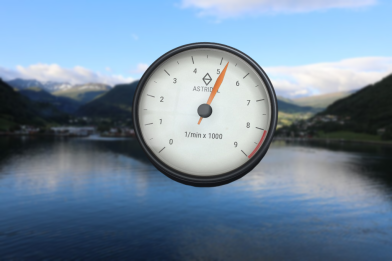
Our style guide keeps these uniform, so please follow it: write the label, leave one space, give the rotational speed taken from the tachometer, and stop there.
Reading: 5250 rpm
